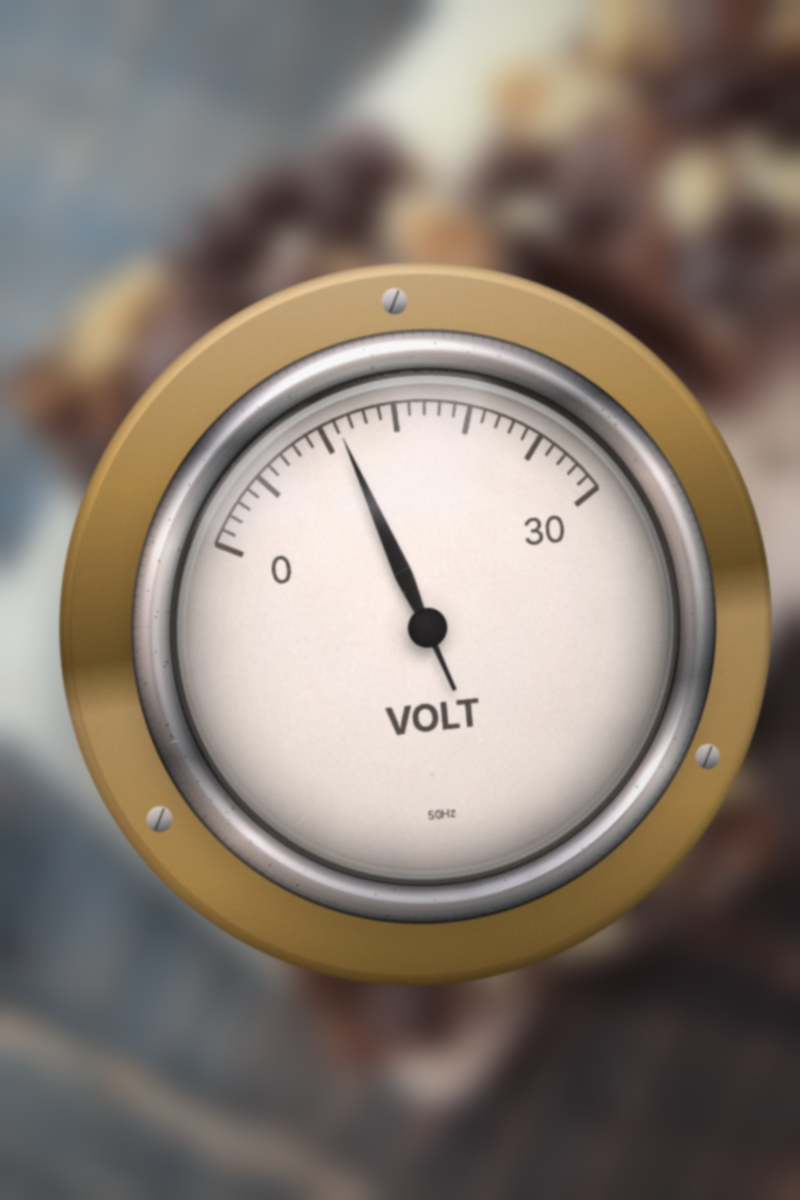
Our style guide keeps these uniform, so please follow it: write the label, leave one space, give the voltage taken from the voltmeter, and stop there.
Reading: 11 V
